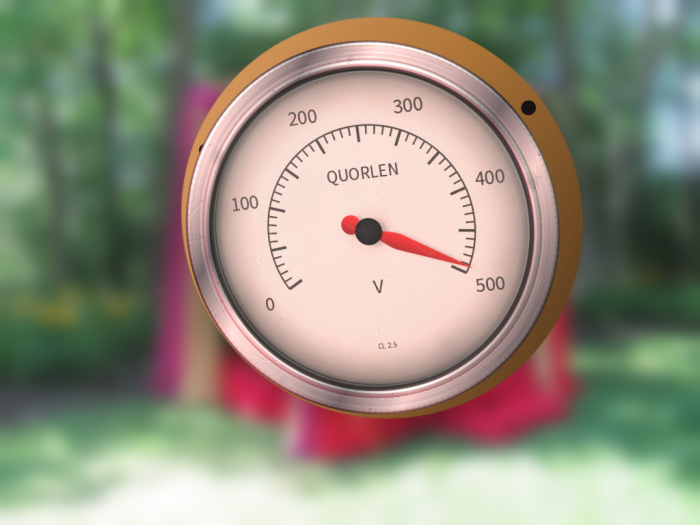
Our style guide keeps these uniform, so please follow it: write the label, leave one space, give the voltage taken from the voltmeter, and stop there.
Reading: 490 V
